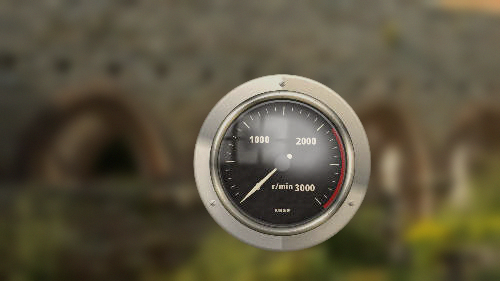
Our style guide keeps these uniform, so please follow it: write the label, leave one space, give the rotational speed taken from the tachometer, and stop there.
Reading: 0 rpm
